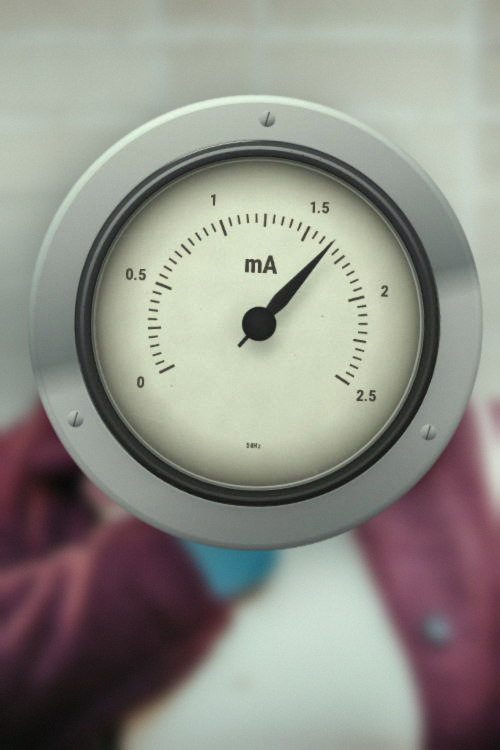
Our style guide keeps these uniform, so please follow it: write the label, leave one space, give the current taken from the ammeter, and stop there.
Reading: 1.65 mA
